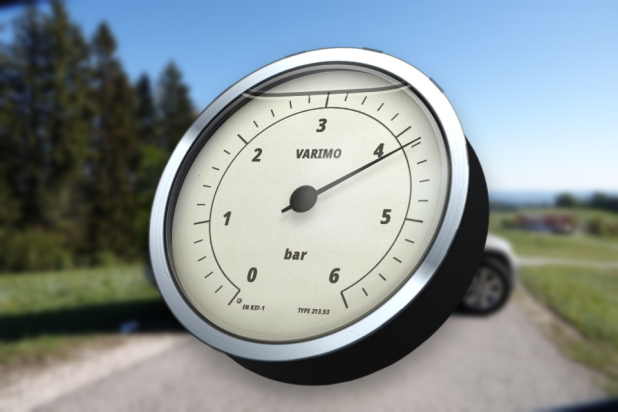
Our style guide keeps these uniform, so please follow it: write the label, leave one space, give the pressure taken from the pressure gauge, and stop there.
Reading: 4.2 bar
